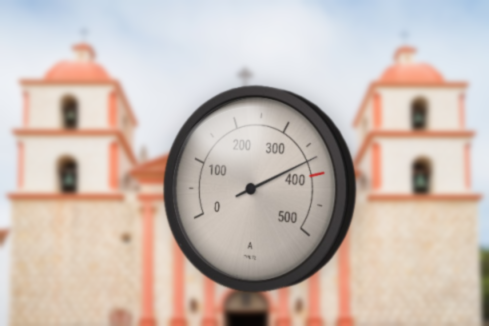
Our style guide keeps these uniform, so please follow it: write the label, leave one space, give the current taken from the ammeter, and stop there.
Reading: 375 A
